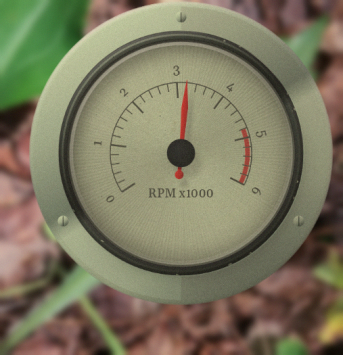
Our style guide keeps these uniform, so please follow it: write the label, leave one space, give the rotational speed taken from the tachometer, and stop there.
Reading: 3200 rpm
